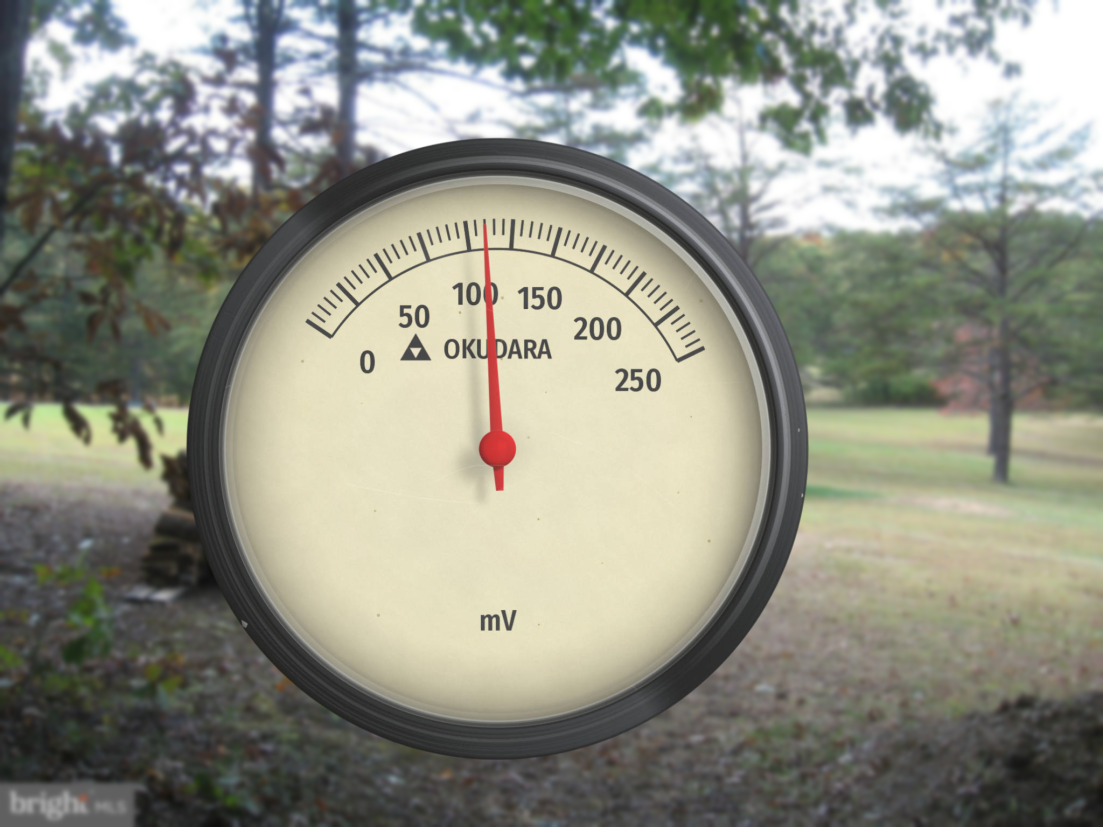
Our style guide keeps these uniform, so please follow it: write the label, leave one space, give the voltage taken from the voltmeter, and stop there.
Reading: 110 mV
